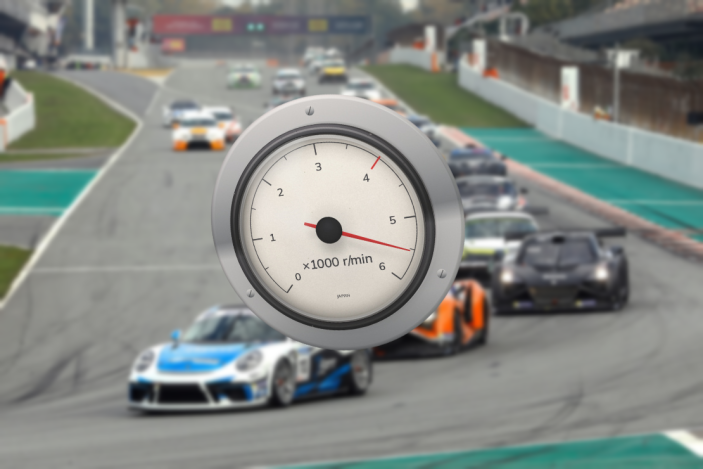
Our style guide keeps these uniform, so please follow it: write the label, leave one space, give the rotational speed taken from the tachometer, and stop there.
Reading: 5500 rpm
